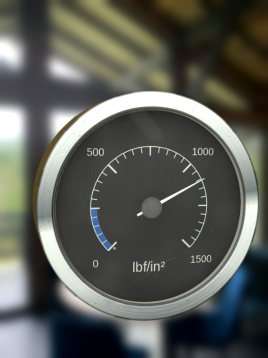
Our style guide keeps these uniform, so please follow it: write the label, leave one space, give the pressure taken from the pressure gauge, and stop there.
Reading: 1100 psi
